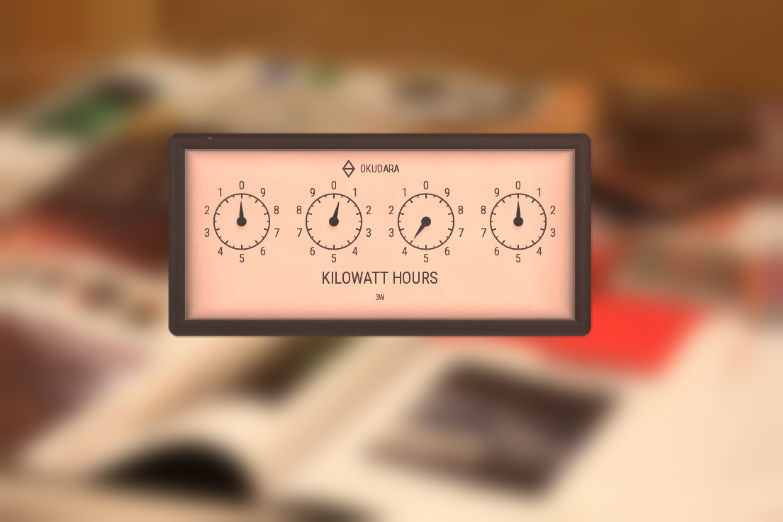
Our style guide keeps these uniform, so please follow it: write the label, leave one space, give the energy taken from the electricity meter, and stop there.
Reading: 40 kWh
